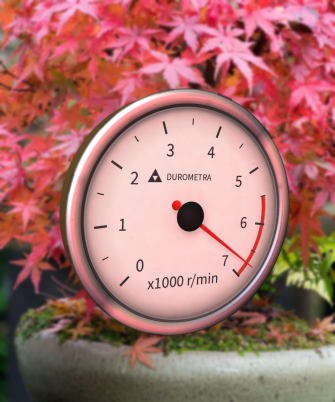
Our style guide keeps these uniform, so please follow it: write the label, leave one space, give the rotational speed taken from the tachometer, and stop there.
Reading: 6750 rpm
